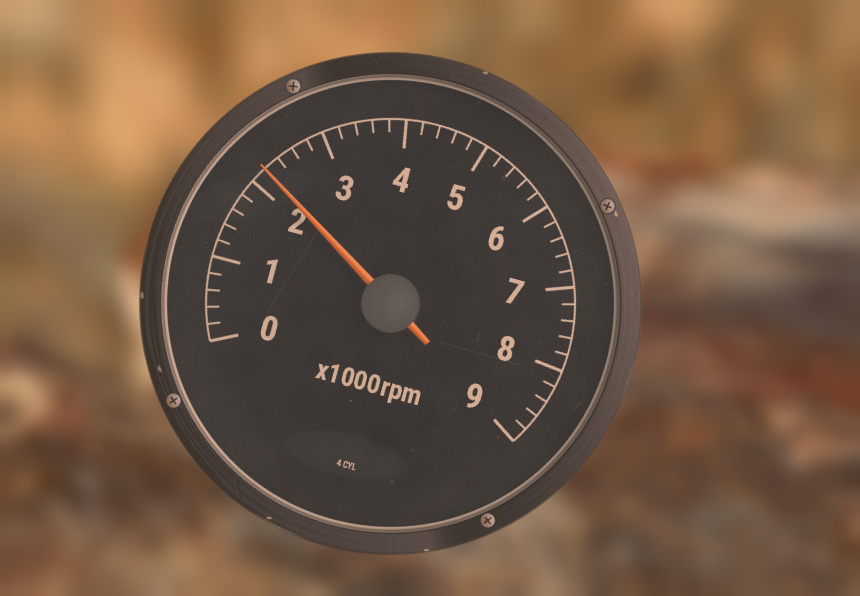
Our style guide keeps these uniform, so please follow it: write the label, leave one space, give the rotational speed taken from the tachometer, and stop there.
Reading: 2200 rpm
